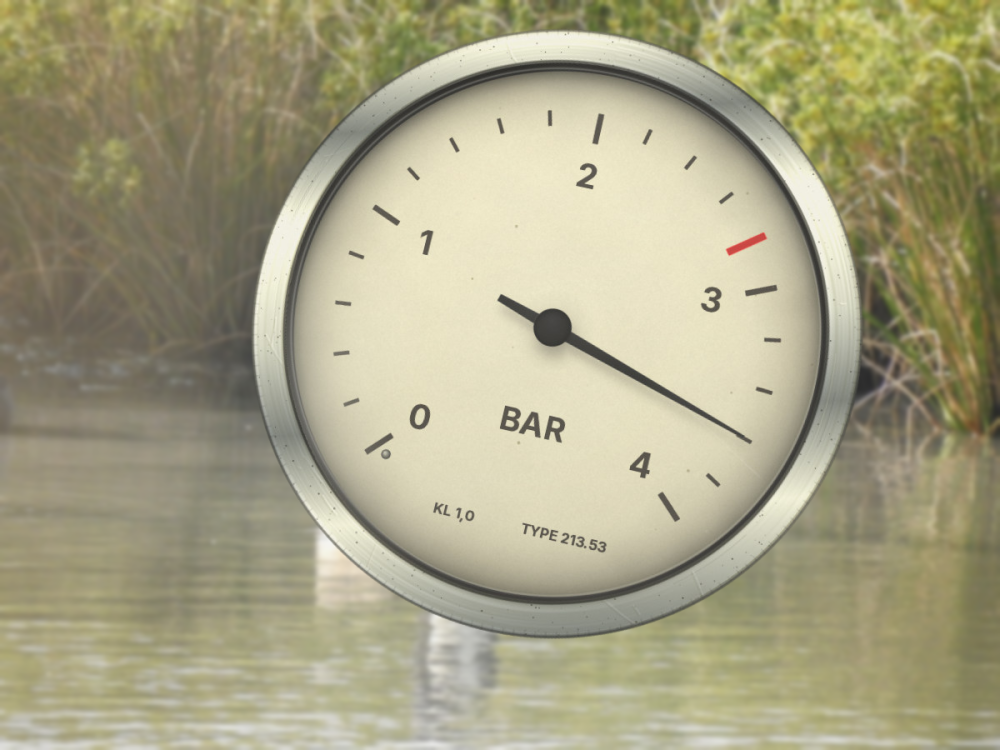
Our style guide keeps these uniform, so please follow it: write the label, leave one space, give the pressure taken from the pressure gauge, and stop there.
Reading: 3.6 bar
